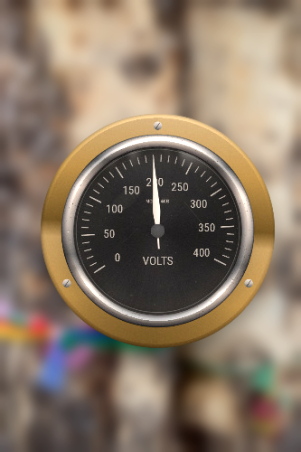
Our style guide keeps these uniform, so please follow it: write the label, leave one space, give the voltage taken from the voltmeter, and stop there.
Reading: 200 V
